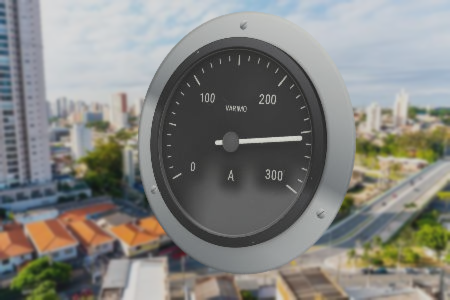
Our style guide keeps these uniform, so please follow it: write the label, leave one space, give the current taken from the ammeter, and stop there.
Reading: 255 A
